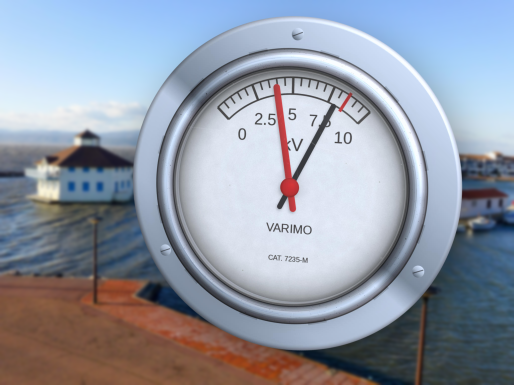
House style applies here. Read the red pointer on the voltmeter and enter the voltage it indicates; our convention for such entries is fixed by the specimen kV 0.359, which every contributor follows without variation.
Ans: kV 4
